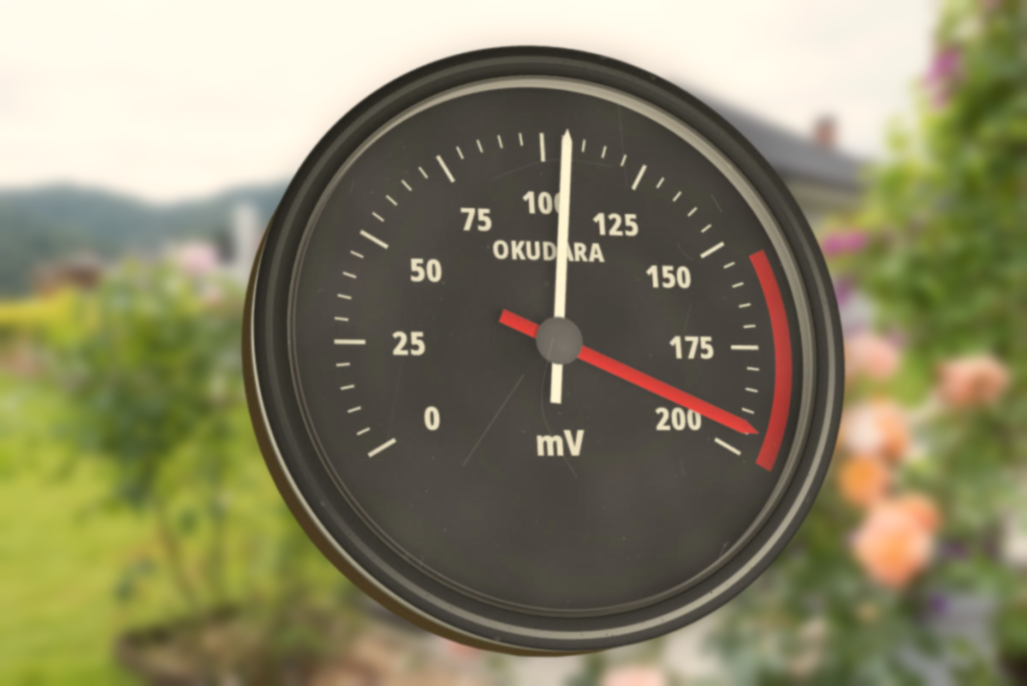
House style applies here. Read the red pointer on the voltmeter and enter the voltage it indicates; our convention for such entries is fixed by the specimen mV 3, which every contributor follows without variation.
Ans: mV 195
